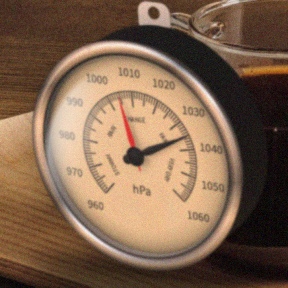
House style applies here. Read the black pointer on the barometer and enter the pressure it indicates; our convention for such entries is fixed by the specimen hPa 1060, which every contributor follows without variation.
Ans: hPa 1035
